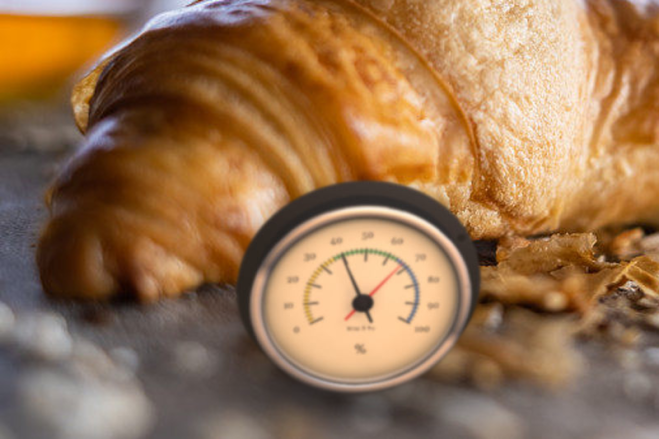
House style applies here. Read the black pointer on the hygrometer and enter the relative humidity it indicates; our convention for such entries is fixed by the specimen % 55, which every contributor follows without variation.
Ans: % 40
